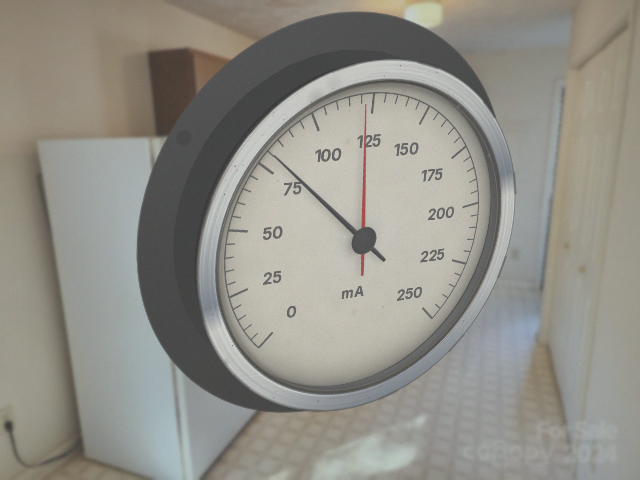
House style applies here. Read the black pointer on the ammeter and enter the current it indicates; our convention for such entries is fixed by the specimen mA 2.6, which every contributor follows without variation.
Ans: mA 80
